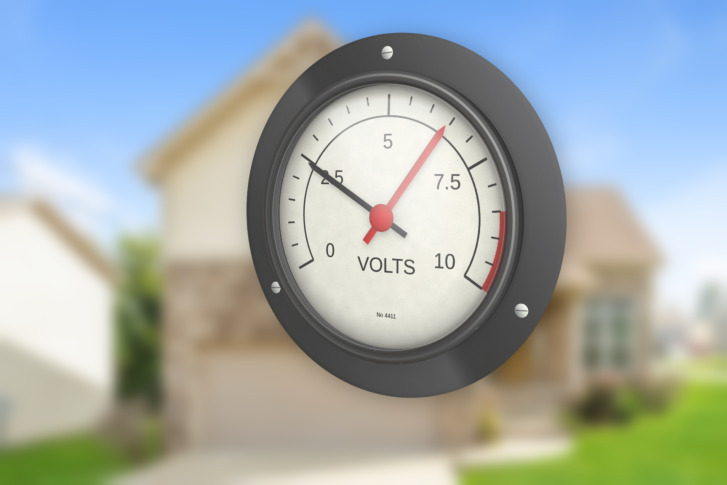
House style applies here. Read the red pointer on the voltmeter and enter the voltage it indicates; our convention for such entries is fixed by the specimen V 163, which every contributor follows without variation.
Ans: V 6.5
